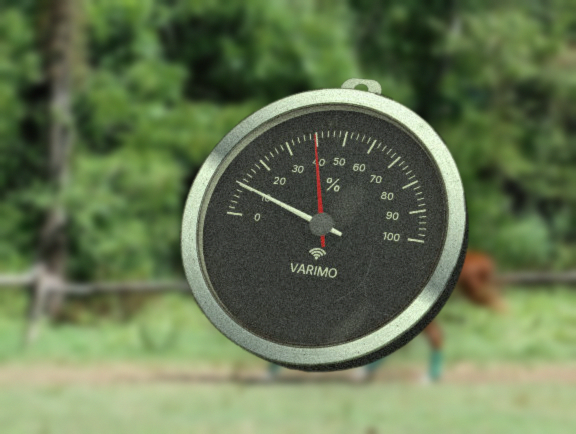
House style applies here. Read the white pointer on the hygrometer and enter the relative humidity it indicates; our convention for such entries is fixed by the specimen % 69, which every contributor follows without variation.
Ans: % 10
